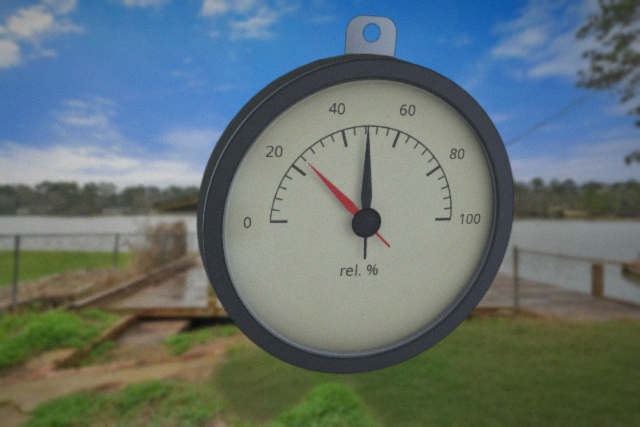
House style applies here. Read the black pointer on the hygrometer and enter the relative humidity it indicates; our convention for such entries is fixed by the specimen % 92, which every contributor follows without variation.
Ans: % 48
